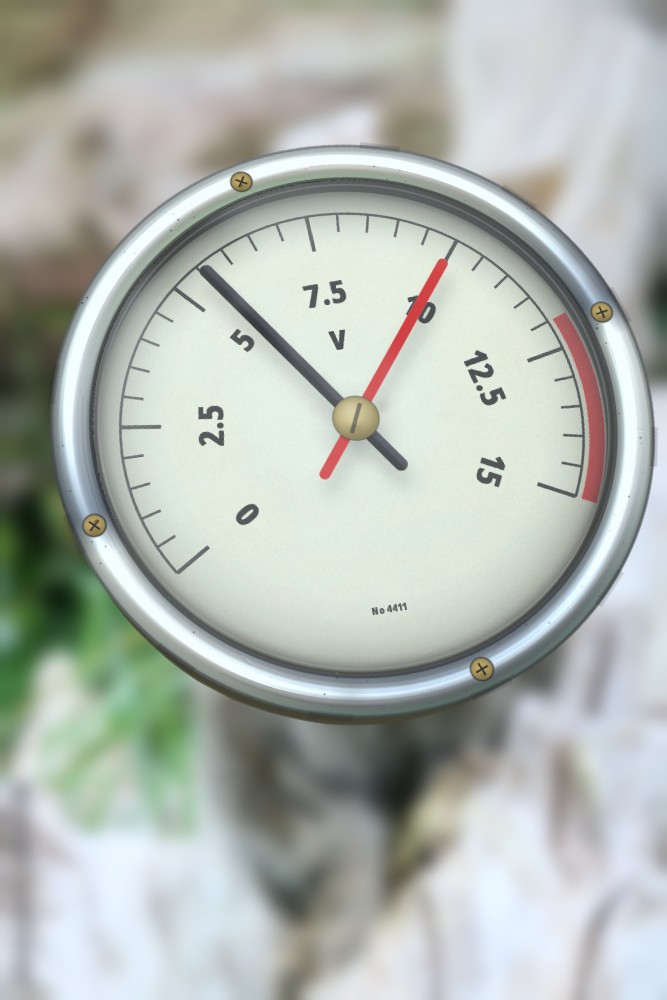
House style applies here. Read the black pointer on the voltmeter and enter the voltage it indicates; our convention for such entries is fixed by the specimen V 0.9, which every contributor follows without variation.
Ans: V 5.5
